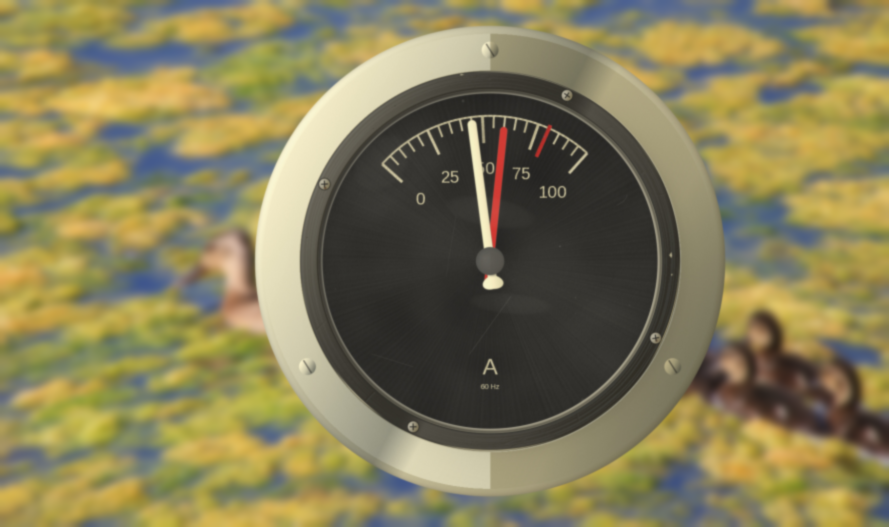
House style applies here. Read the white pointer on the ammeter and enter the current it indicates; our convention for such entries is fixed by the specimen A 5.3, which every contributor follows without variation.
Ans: A 45
